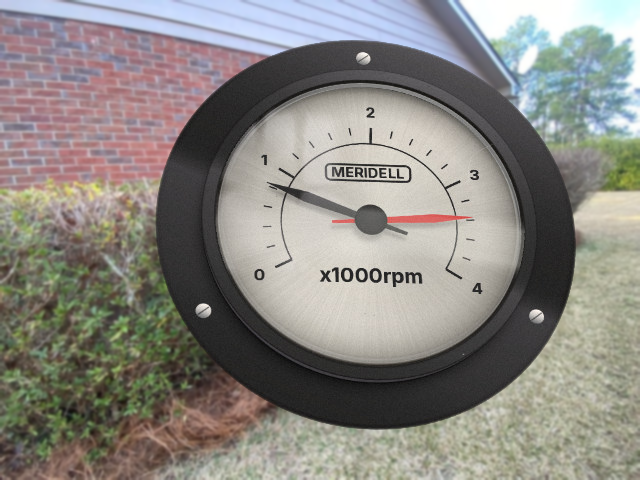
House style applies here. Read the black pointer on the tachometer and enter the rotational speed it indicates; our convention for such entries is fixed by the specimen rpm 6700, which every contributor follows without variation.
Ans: rpm 800
